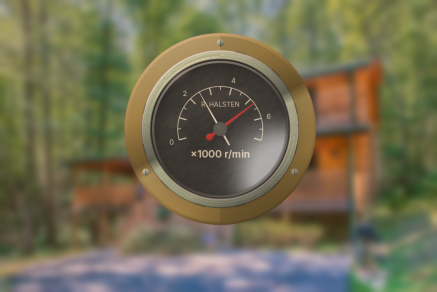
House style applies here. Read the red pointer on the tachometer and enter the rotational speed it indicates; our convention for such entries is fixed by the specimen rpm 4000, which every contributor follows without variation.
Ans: rpm 5250
